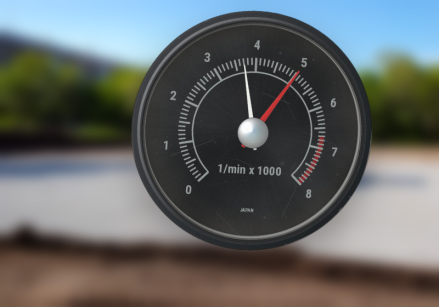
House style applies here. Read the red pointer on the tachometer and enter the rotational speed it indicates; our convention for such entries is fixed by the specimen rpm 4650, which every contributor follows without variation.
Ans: rpm 5000
